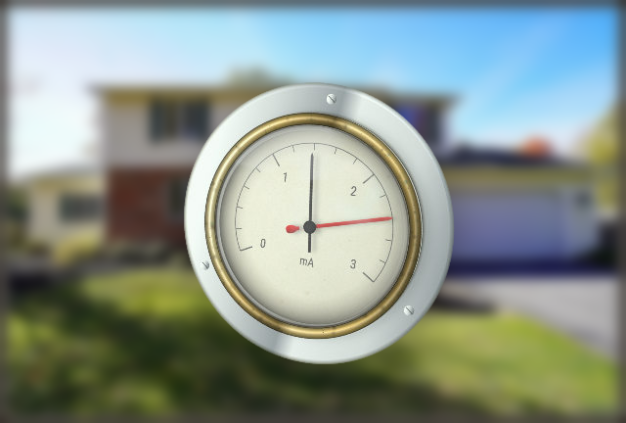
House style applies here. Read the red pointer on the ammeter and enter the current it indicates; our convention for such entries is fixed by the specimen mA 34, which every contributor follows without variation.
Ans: mA 2.4
